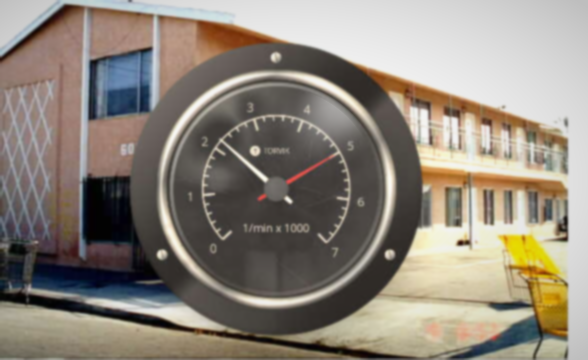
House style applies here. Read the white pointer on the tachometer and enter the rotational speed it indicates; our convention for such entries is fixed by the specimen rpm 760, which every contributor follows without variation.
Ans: rpm 2200
